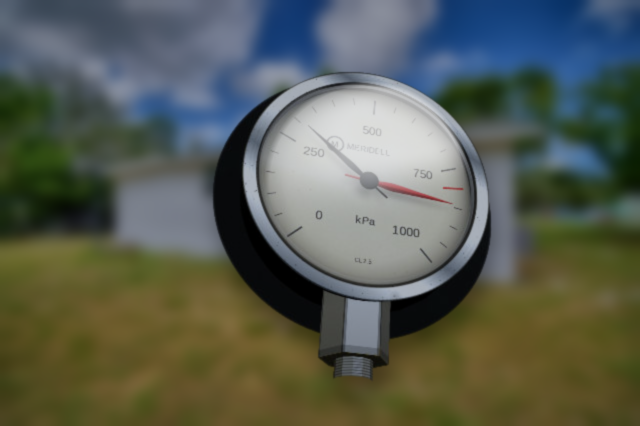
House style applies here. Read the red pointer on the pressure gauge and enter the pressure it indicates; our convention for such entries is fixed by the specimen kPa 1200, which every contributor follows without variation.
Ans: kPa 850
